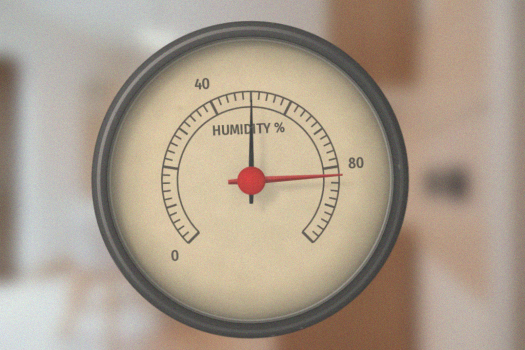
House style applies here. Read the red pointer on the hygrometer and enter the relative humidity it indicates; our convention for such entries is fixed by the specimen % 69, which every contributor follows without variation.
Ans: % 82
